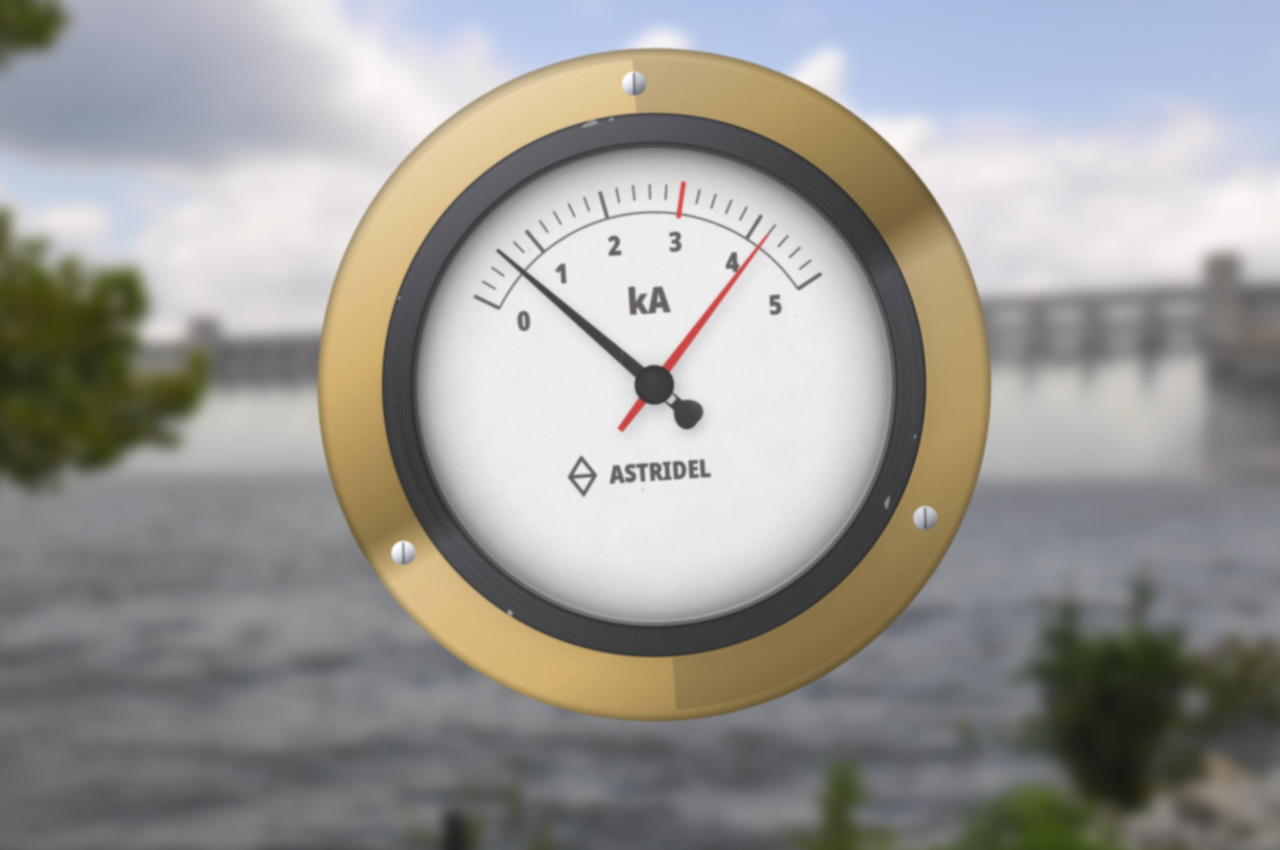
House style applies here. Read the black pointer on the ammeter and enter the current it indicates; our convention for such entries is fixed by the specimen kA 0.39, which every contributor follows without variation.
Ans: kA 0.6
